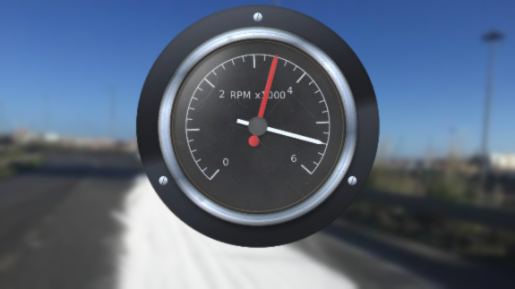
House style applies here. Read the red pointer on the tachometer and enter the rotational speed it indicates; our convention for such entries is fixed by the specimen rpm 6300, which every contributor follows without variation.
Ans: rpm 3400
